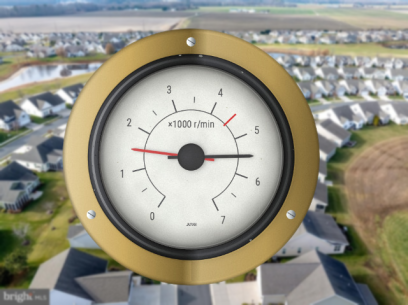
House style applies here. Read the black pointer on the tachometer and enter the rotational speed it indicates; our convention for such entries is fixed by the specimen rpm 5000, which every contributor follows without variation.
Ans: rpm 5500
